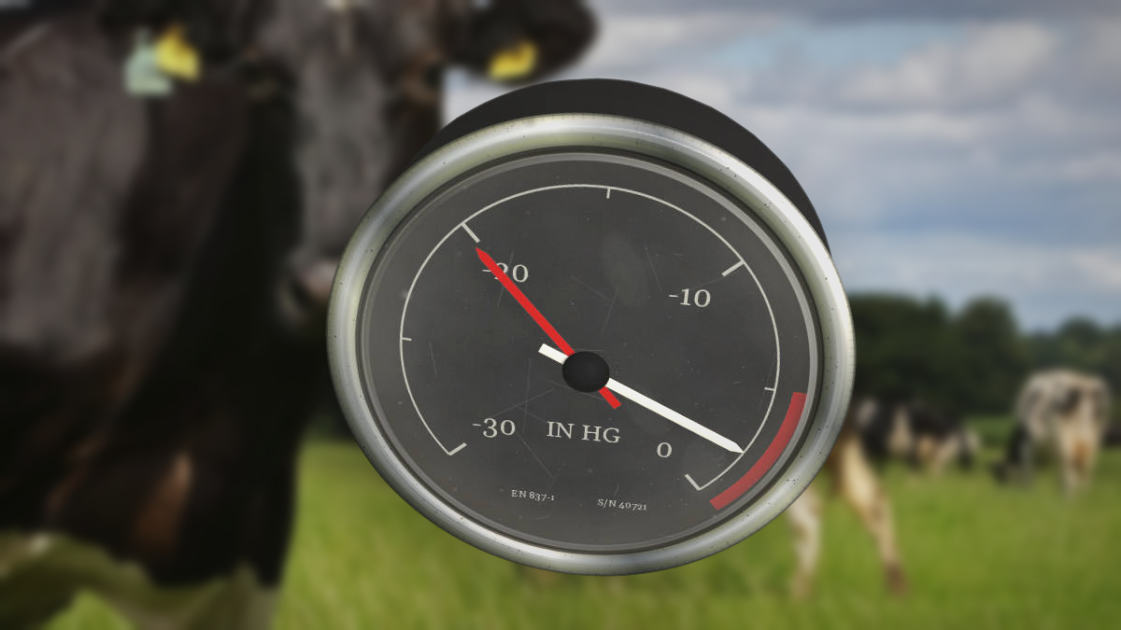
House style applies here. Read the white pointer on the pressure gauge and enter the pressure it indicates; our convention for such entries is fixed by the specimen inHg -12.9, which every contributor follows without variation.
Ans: inHg -2.5
